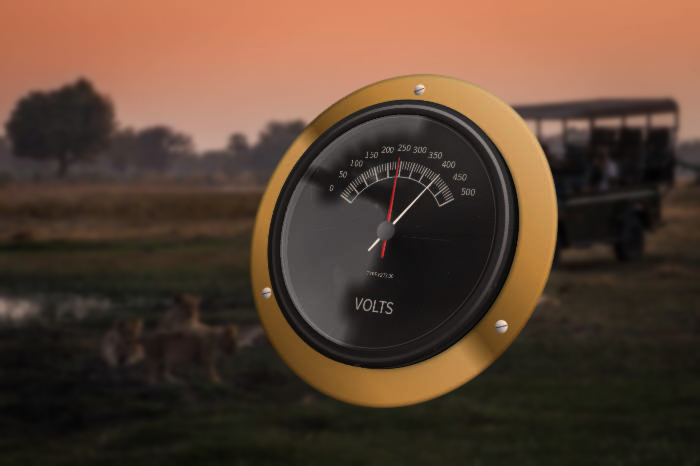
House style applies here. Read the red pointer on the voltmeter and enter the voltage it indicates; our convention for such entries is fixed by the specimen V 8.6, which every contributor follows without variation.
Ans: V 250
